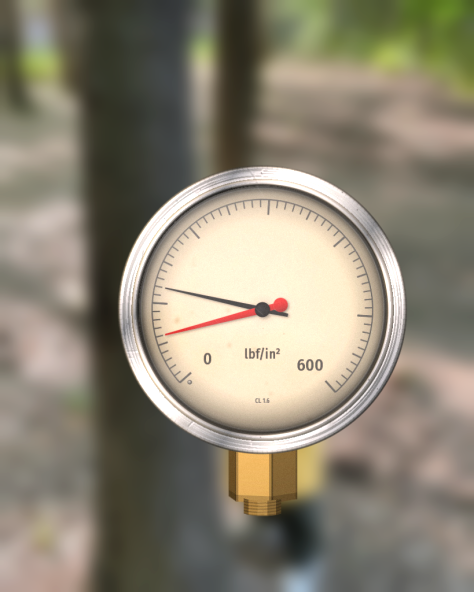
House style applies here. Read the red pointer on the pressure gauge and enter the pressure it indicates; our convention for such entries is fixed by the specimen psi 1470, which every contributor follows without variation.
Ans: psi 60
